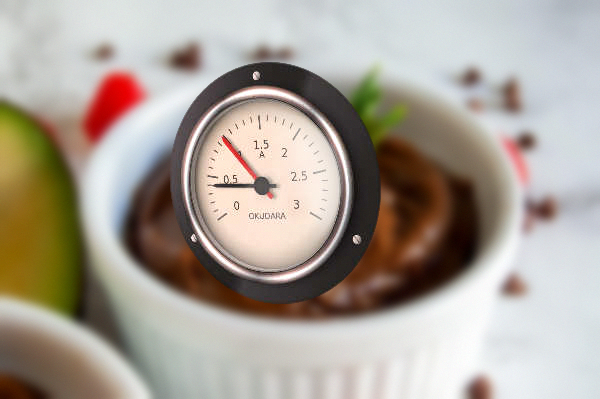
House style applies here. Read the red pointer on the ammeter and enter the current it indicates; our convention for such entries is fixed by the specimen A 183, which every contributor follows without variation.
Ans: A 1
